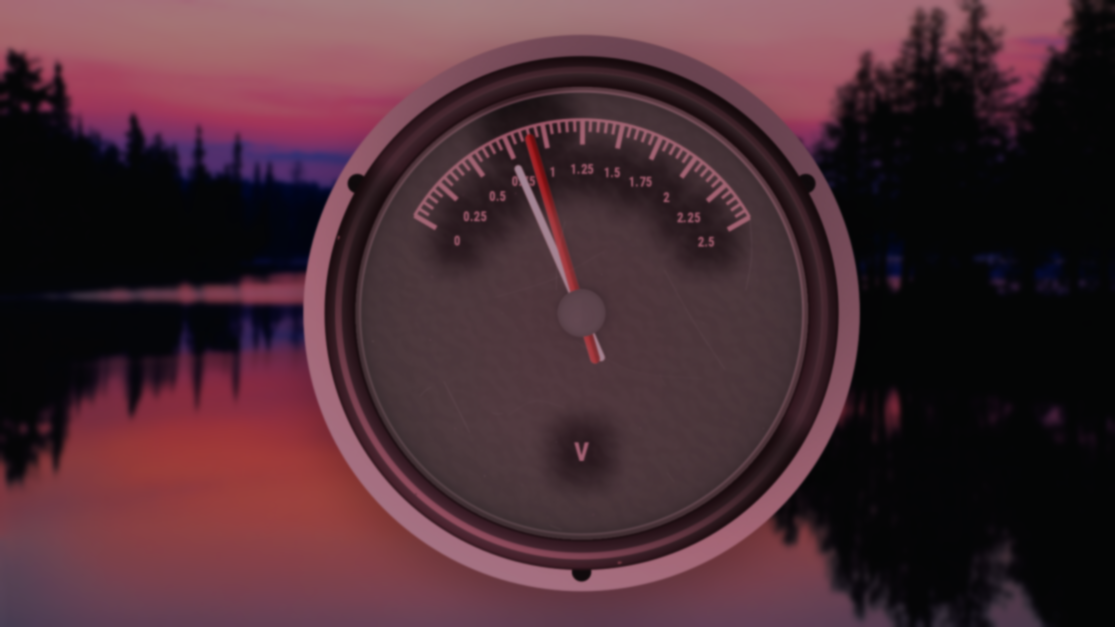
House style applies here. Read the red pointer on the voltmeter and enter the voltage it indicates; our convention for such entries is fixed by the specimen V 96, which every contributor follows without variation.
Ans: V 0.9
